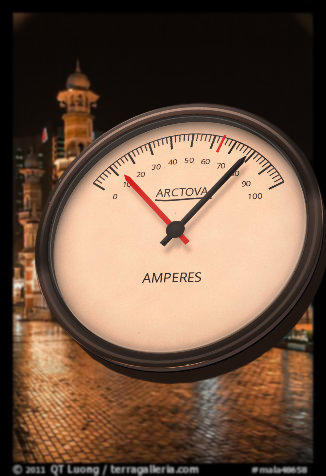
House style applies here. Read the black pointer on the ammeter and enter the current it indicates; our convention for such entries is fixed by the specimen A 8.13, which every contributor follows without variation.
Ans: A 80
